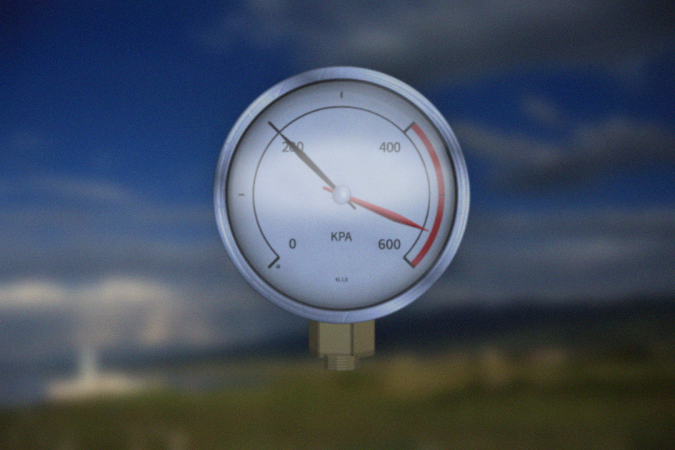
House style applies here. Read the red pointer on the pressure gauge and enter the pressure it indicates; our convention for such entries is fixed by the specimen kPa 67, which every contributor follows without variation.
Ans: kPa 550
